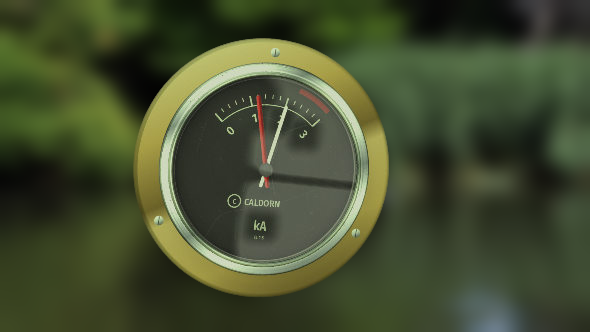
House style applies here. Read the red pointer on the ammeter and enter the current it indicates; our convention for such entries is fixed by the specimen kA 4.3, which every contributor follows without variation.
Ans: kA 1.2
